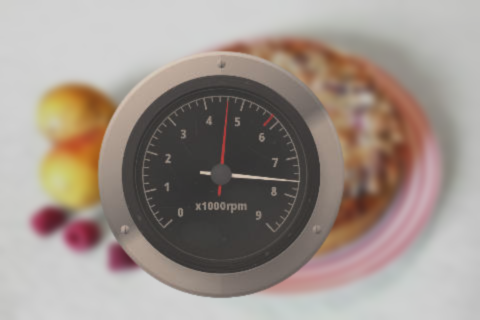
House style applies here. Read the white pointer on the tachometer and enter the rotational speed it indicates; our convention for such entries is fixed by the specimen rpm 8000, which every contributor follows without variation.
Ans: rpm 7600
